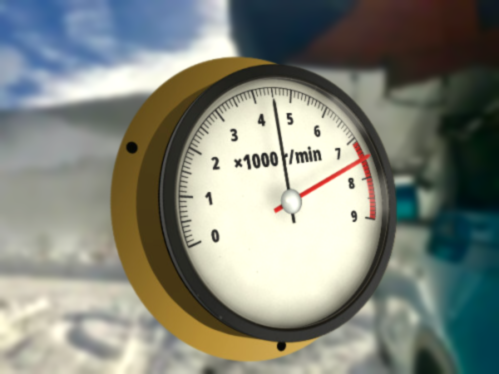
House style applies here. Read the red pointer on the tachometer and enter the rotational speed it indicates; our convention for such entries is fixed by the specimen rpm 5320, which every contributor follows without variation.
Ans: rpm 7500
